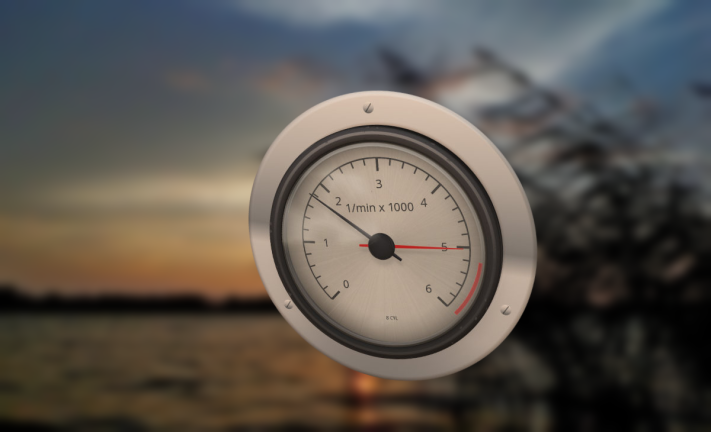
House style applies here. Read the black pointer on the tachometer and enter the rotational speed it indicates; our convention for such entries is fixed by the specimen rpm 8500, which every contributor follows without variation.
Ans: rpm 1800
